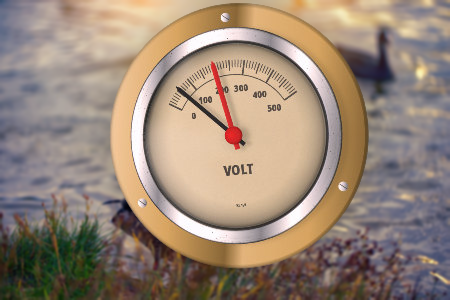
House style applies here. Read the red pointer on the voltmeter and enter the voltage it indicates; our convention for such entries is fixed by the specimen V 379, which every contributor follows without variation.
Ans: V 200
